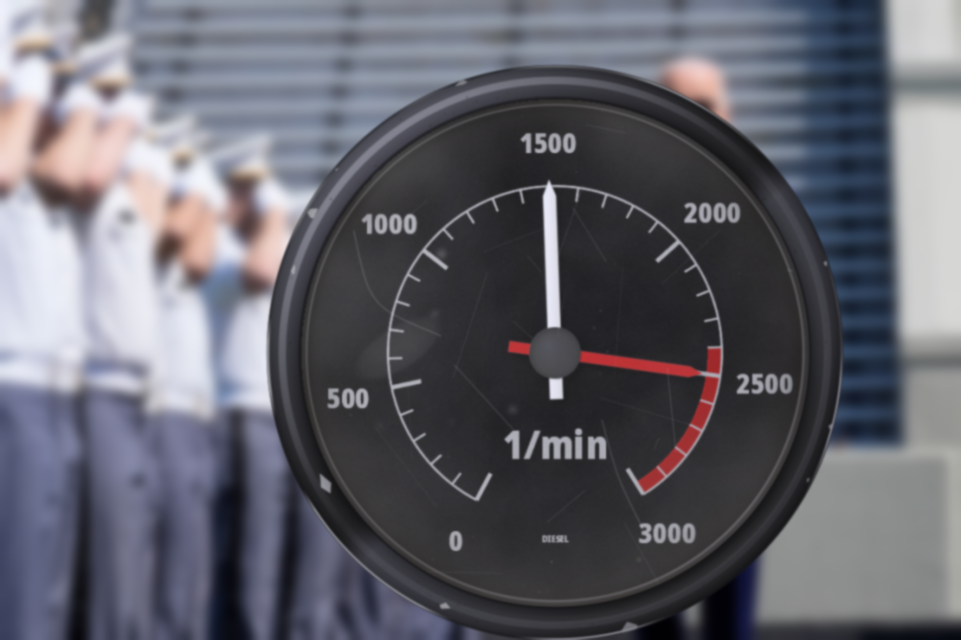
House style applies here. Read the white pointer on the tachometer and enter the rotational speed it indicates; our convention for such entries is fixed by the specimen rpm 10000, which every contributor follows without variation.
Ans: rpm 1500
